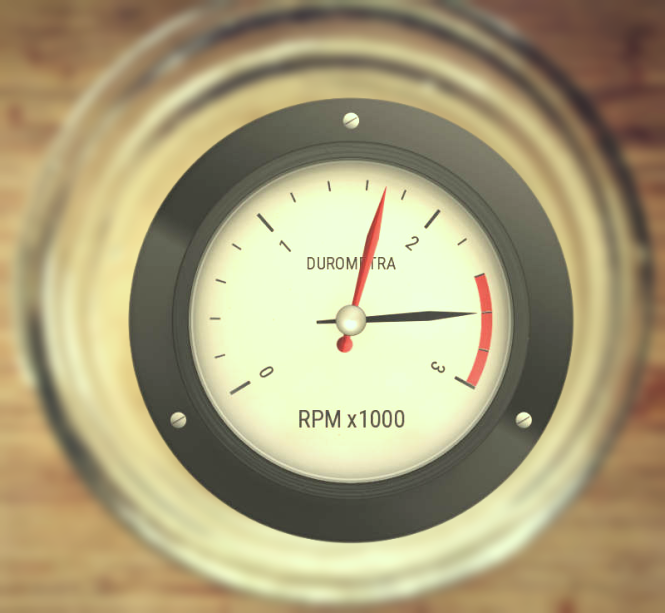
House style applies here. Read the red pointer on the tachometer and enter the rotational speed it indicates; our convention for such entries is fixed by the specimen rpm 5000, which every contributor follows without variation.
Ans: rpm 1700
